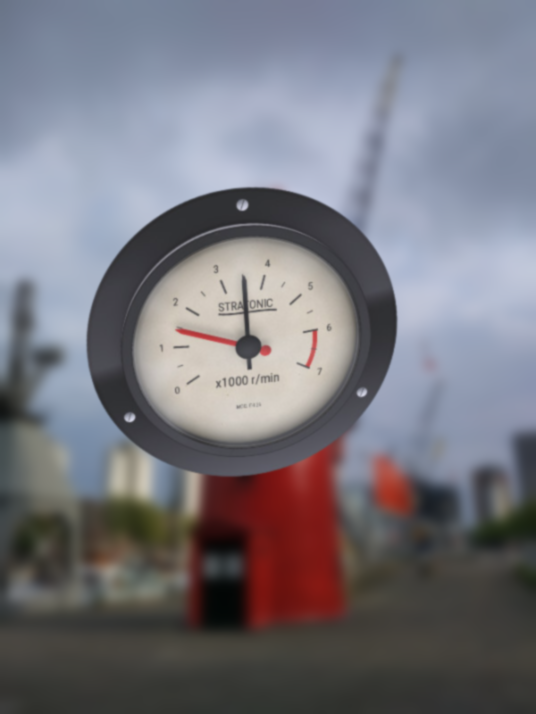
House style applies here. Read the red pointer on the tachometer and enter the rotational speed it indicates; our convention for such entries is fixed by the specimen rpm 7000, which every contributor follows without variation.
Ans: rpm 1500
